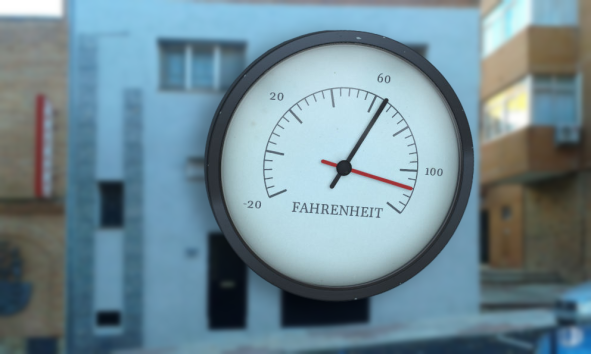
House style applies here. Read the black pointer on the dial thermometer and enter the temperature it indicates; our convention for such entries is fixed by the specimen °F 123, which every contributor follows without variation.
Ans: °F 64
